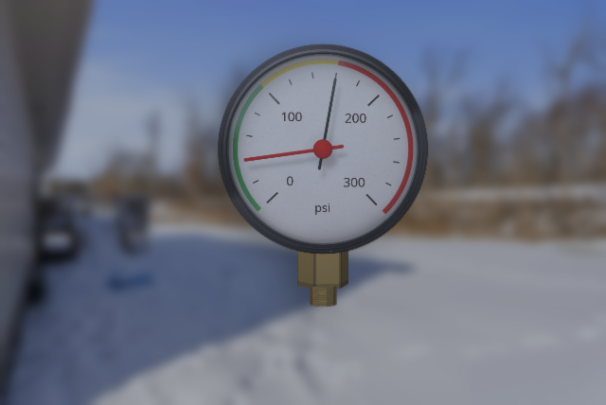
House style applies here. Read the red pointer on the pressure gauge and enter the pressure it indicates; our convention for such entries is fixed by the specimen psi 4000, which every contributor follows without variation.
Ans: psi 40
